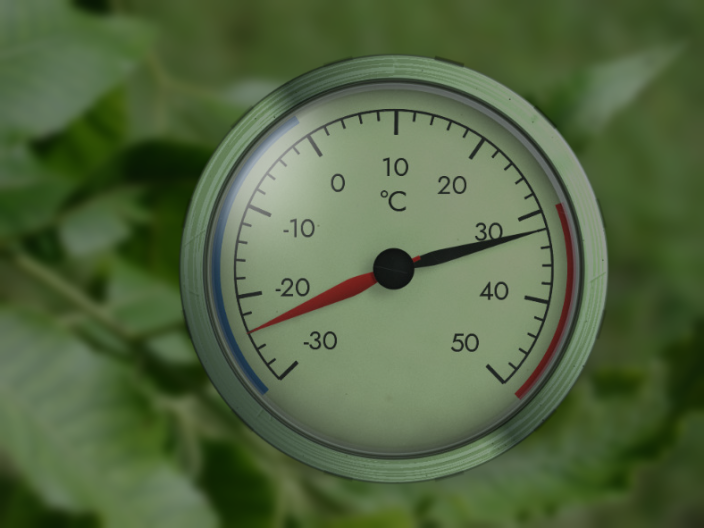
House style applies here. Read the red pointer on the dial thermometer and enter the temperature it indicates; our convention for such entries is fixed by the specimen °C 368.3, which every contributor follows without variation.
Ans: °C -24
